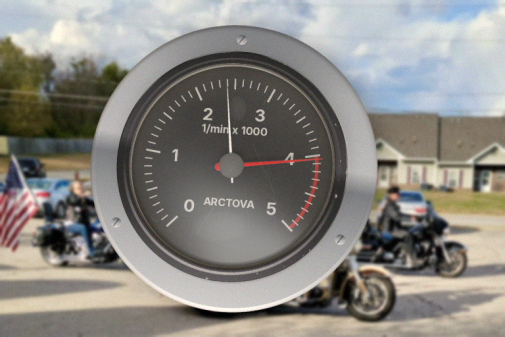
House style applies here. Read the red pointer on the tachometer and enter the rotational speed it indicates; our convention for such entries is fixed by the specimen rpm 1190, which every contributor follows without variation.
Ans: rpm 4050
